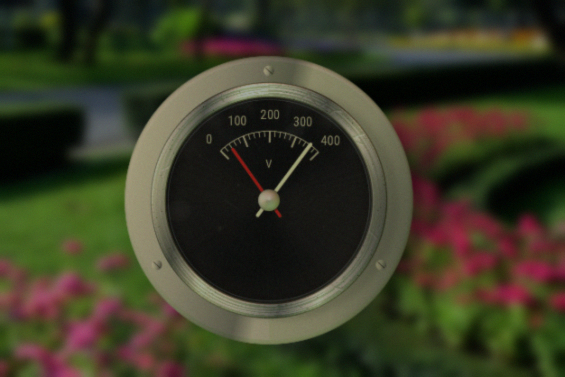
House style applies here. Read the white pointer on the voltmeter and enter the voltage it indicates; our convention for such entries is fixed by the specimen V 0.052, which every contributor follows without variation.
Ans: V 360
